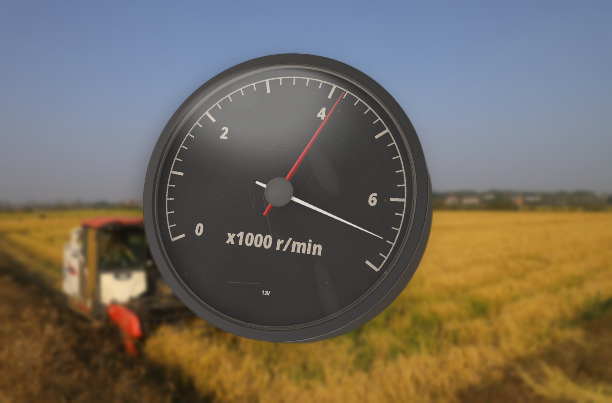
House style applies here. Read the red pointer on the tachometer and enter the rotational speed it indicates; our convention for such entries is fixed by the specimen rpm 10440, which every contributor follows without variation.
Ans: rpm 4200
